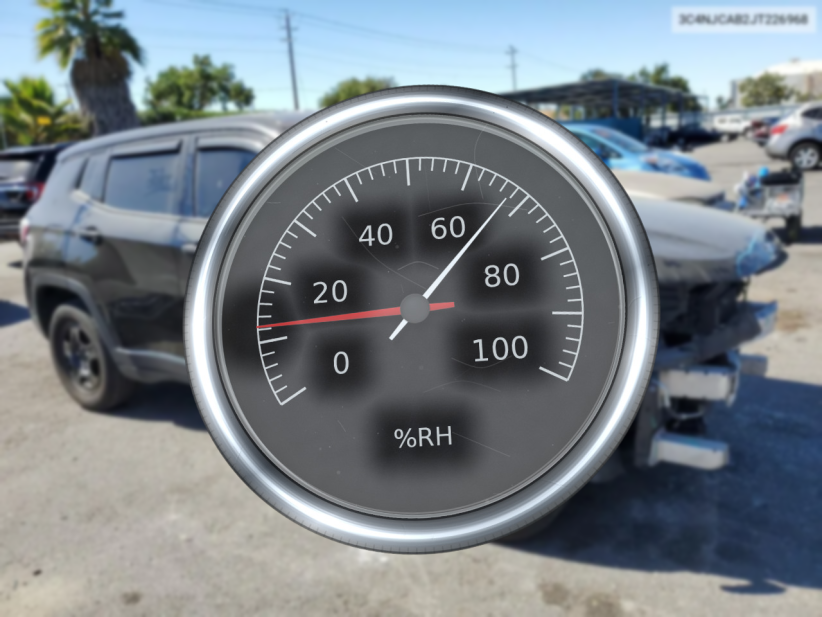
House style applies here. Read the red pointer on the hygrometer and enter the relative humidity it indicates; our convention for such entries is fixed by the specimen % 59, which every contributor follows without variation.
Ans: % 12
